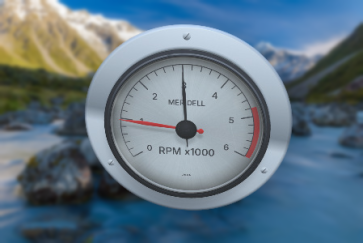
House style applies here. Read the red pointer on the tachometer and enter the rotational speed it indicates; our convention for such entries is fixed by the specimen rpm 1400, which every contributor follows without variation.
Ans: rpm 1000
